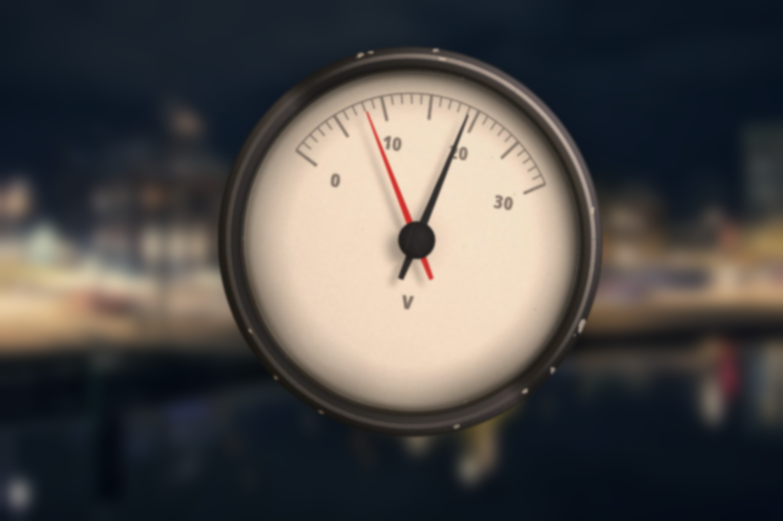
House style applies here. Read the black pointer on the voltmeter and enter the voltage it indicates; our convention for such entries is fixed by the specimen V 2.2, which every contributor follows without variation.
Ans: V 19
